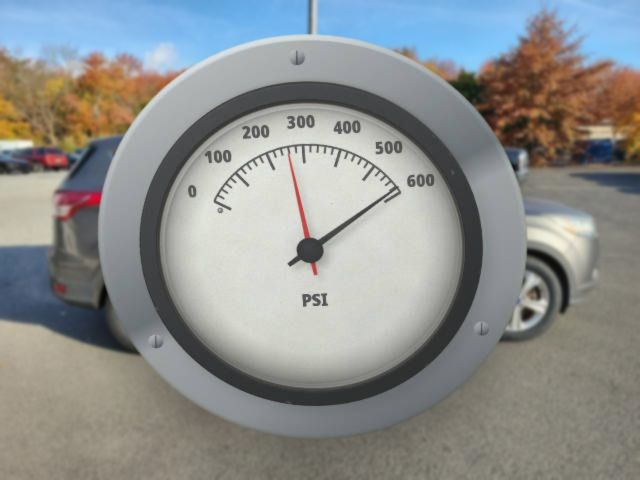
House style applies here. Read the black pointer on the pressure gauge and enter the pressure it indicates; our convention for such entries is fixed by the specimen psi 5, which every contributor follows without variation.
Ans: psi 580
